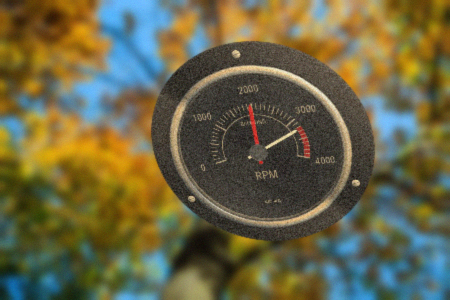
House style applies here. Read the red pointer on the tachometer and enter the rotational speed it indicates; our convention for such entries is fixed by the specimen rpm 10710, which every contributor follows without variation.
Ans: rpm 2000
